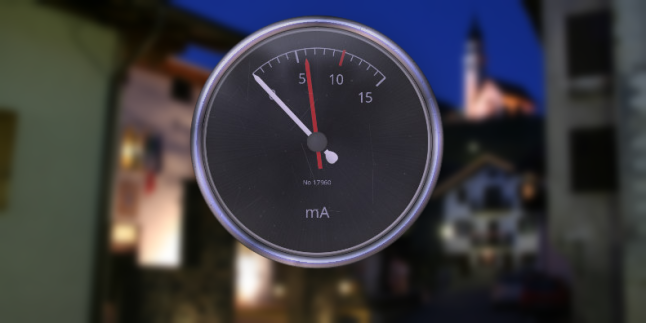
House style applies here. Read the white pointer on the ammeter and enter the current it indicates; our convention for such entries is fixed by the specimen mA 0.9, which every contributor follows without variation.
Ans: mA 0
